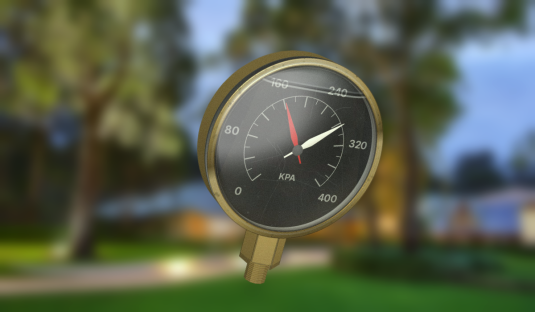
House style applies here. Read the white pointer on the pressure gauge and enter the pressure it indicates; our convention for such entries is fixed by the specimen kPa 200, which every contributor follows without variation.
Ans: kPa 280
